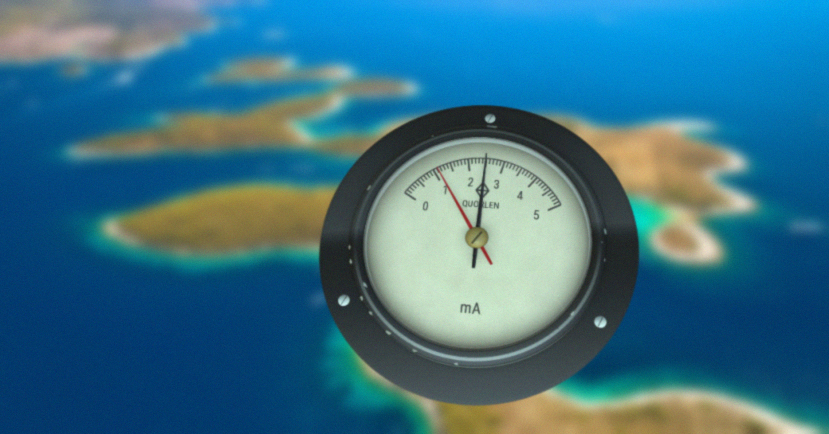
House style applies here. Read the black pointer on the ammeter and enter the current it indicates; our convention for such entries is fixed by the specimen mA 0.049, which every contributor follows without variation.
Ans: mA 2.5
